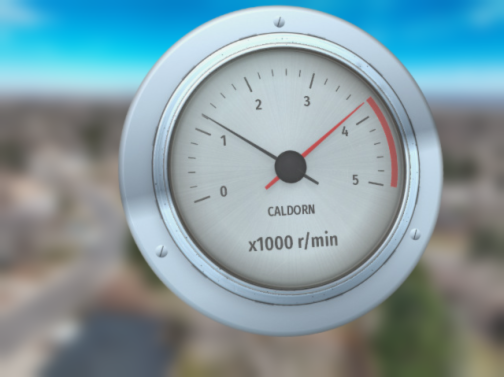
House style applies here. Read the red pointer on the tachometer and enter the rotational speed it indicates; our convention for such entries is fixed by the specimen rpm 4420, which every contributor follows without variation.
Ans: rpm 3800
